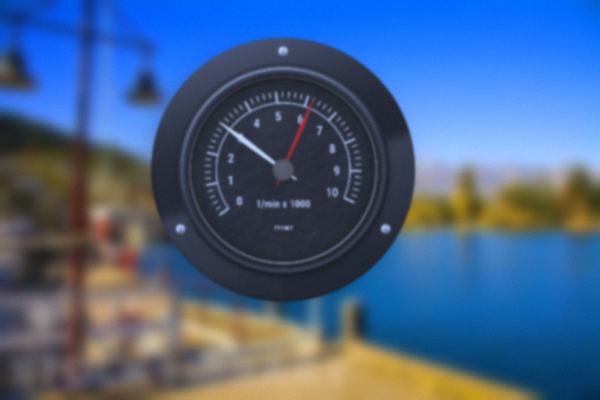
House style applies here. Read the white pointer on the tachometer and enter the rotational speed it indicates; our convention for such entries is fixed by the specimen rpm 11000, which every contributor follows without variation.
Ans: rpm 3000
